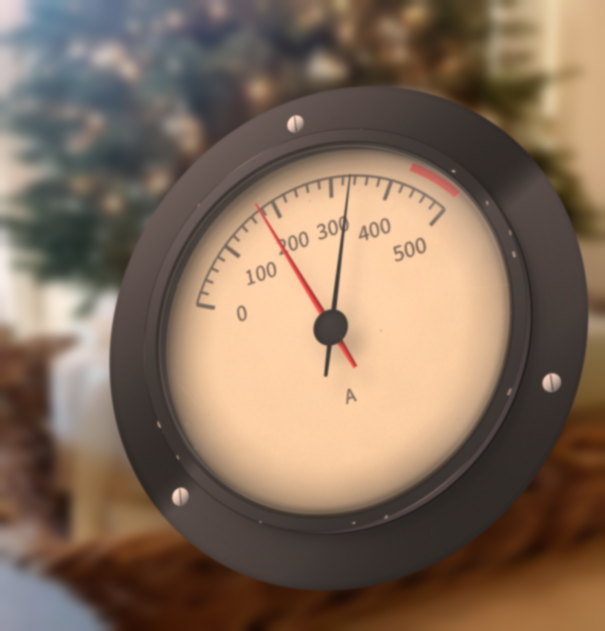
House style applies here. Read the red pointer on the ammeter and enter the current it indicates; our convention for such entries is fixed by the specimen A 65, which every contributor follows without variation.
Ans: A 180
